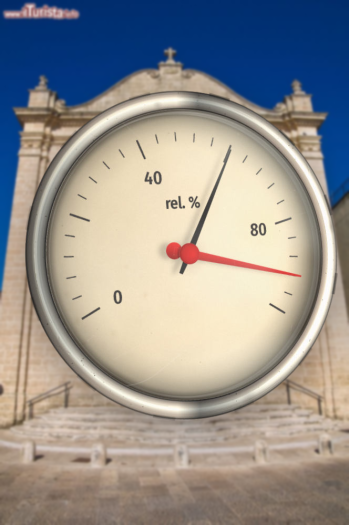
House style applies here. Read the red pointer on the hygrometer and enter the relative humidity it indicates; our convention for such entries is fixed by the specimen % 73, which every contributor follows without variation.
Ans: % 92
